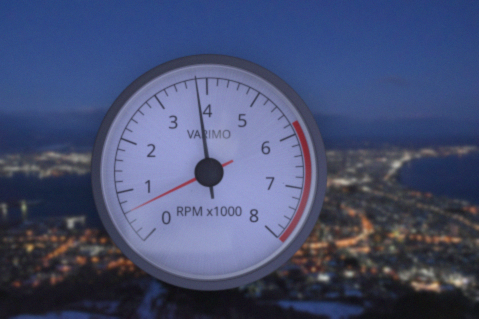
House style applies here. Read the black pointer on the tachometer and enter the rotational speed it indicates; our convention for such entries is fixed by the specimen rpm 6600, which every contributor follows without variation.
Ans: rpm 3800
